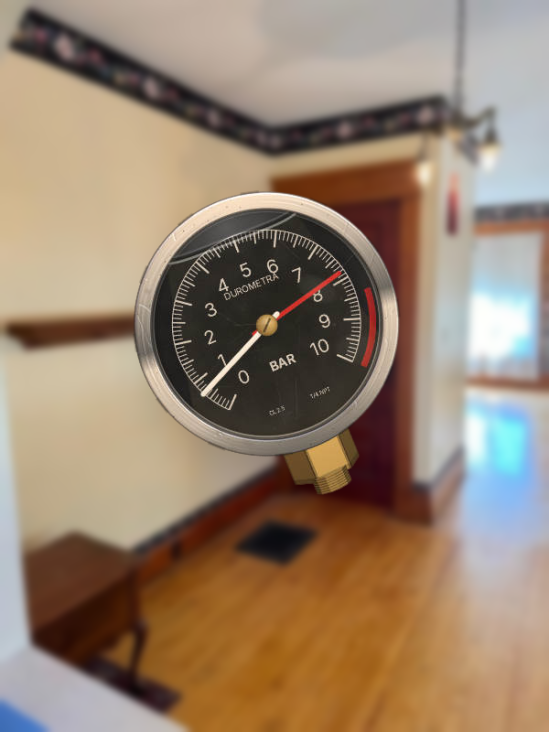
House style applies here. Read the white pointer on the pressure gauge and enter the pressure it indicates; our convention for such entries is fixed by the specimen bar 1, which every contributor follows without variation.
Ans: bar 0.7
